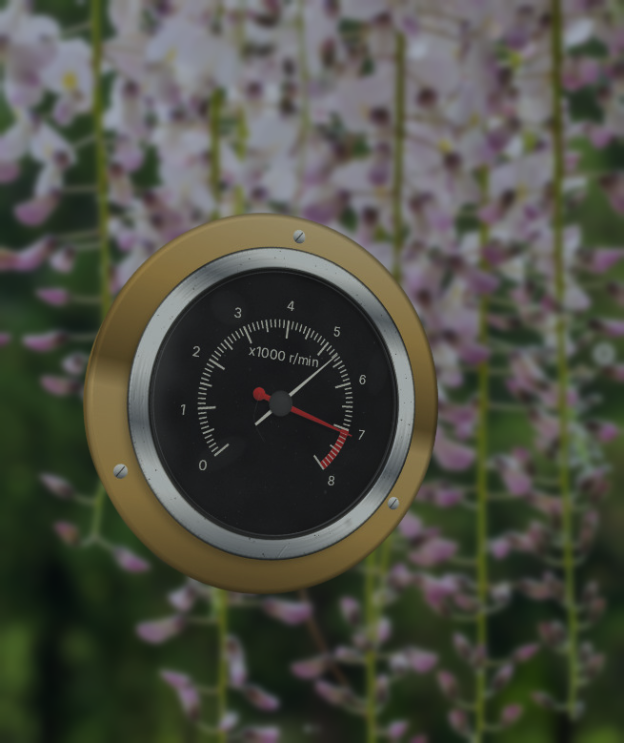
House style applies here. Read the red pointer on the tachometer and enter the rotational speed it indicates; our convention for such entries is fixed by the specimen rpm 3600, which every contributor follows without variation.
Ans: rpm 7100
